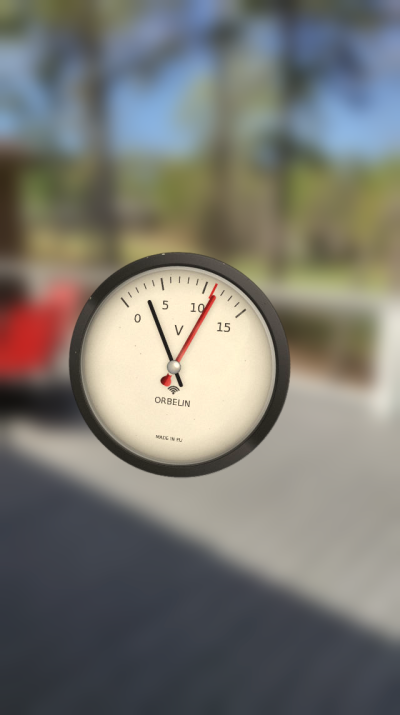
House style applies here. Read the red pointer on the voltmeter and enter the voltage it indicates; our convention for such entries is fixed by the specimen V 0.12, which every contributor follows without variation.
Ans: V 11.5
